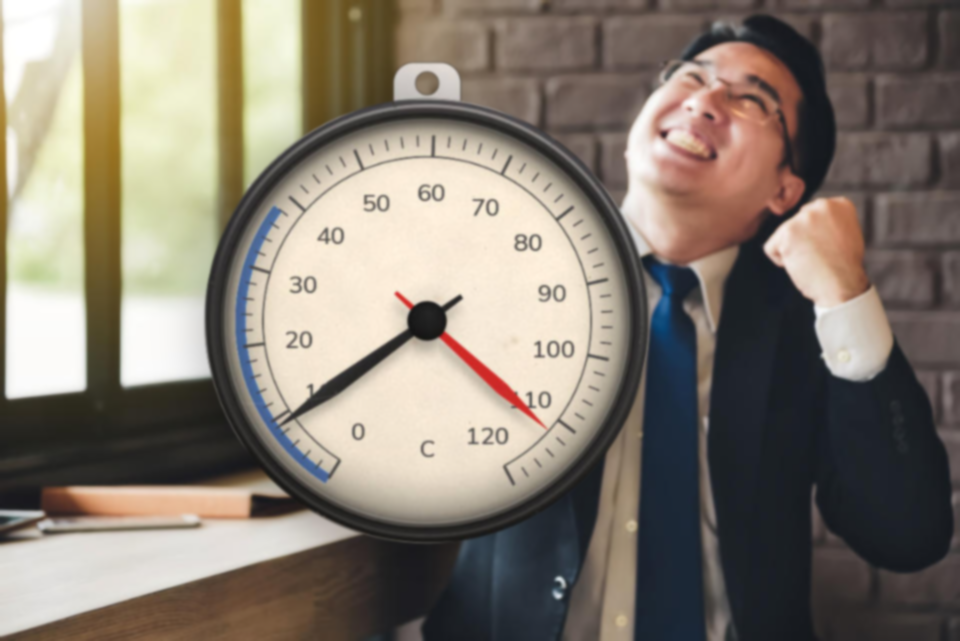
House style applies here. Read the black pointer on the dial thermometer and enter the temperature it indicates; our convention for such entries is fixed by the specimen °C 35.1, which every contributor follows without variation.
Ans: °C 9
